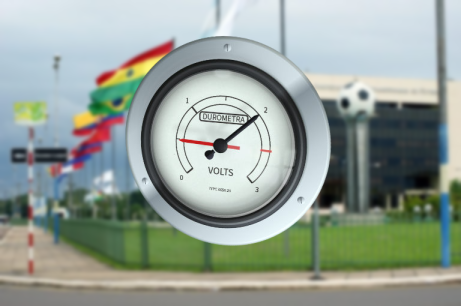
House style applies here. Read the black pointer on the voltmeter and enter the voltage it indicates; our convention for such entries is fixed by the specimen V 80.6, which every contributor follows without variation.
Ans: V 2
